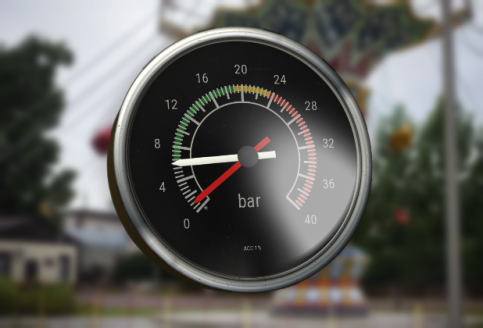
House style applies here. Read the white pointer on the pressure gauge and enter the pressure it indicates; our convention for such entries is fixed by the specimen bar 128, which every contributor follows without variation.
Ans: bar 6
